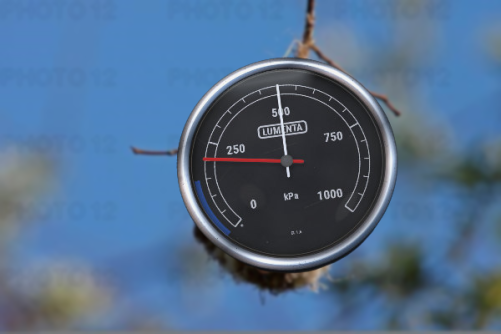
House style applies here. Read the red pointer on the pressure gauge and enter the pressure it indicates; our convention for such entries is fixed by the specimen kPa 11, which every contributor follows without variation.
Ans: kPa 200
